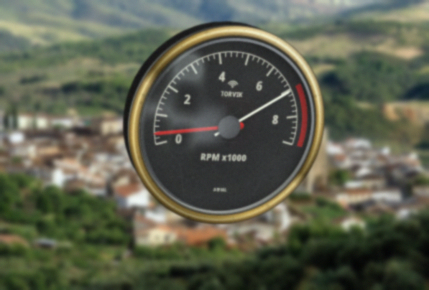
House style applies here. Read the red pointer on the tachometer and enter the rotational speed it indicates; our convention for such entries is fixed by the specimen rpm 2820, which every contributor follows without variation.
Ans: rpm 400
